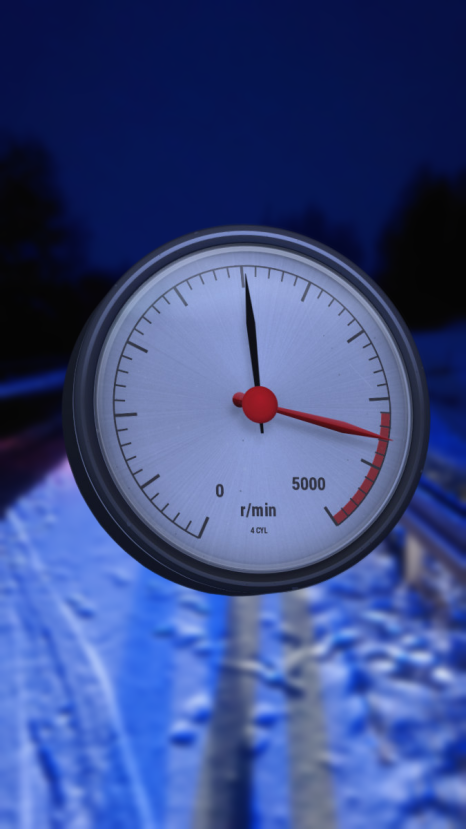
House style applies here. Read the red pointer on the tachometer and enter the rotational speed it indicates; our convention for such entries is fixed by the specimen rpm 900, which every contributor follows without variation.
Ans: rpm 4300
